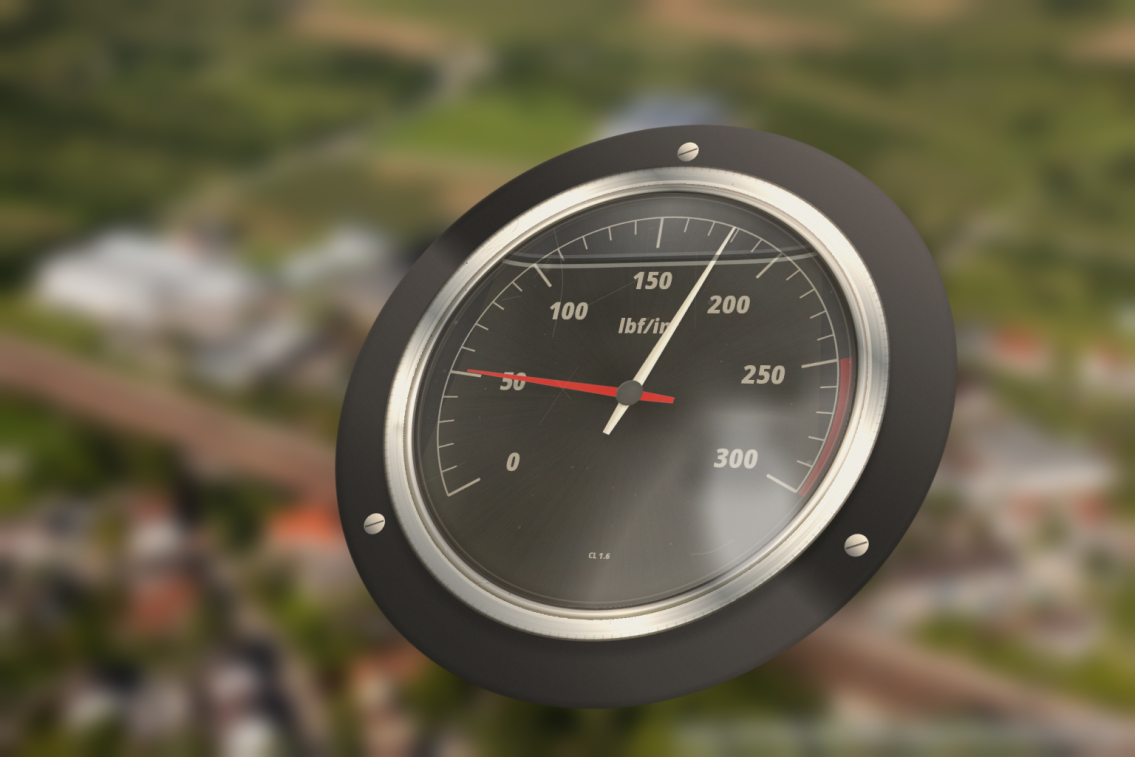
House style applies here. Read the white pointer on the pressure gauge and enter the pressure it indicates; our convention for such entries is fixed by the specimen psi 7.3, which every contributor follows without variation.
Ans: psi 180
